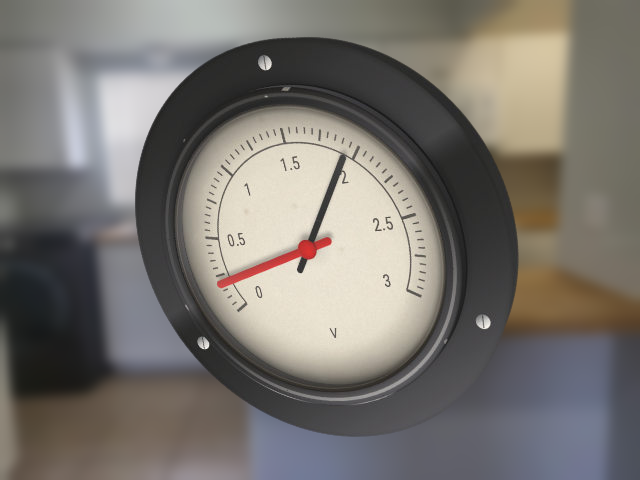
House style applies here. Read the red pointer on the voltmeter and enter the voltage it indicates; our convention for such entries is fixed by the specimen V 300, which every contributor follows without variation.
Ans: V 0.2
